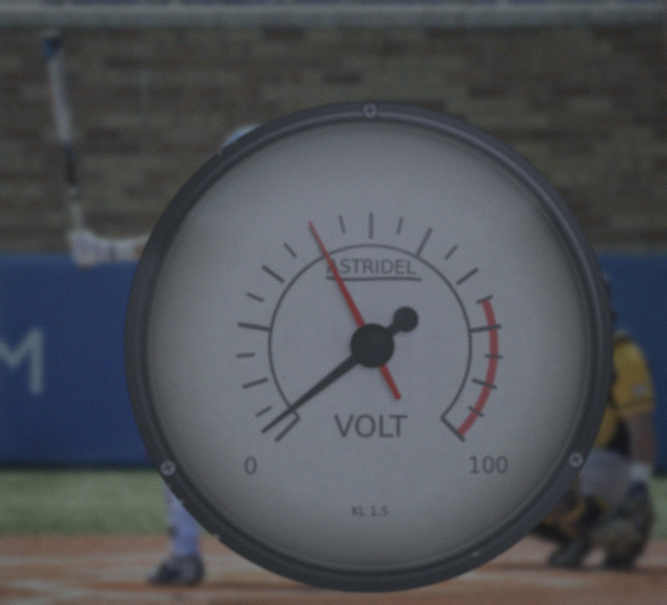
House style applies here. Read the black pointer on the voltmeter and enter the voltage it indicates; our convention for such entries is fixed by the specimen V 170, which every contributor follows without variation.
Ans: V 2.5
